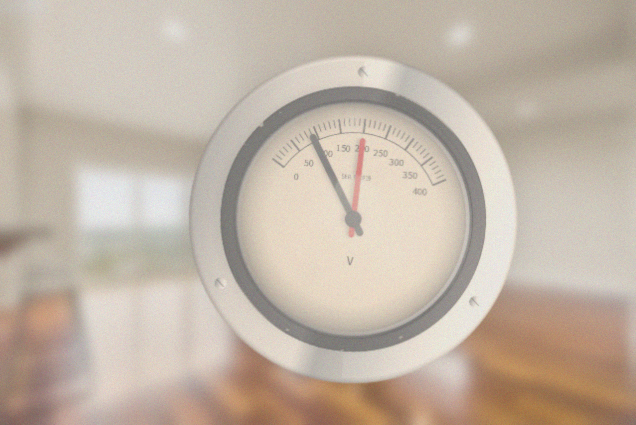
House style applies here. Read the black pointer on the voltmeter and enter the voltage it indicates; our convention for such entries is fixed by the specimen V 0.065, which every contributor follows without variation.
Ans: V 90
